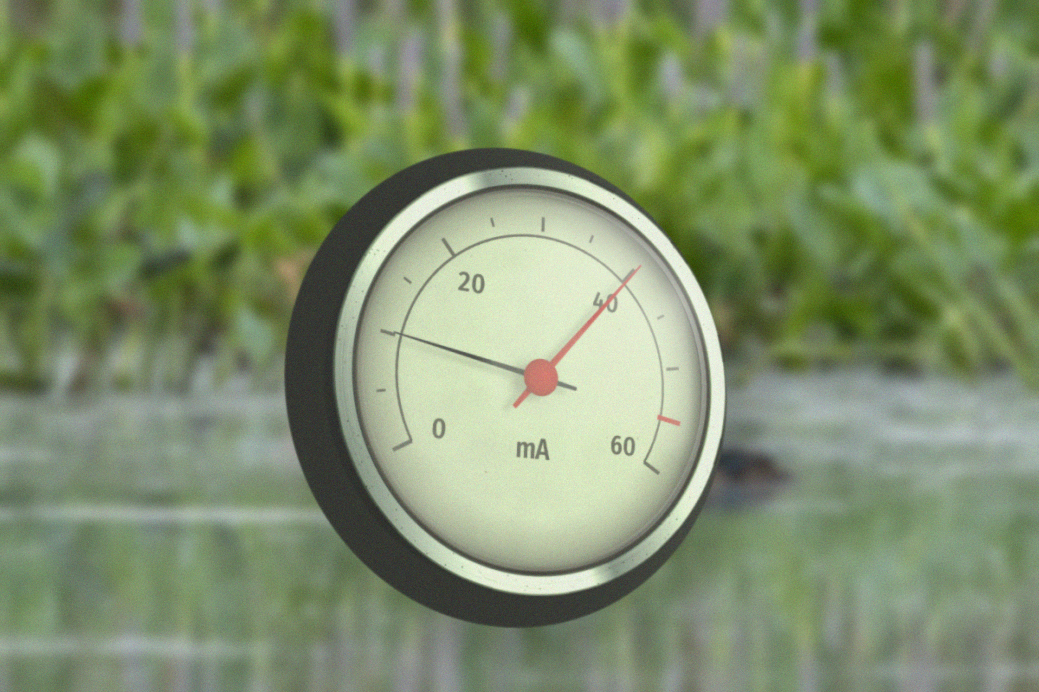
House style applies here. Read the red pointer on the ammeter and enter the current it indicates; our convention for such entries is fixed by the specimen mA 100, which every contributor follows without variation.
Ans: mA 40
